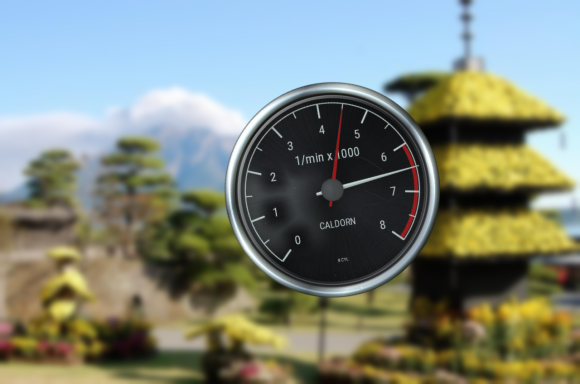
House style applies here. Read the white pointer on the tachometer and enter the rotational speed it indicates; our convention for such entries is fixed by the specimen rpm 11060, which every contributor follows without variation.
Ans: rpm 6500
